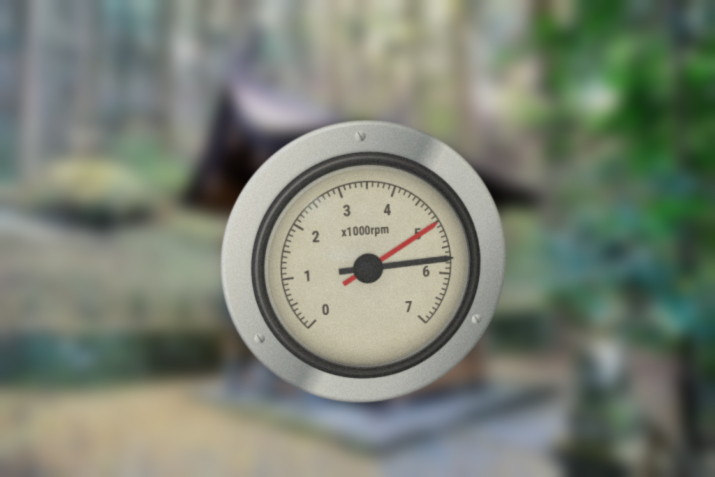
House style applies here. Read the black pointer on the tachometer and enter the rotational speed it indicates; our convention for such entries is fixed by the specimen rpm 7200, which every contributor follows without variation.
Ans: rpm 5700
